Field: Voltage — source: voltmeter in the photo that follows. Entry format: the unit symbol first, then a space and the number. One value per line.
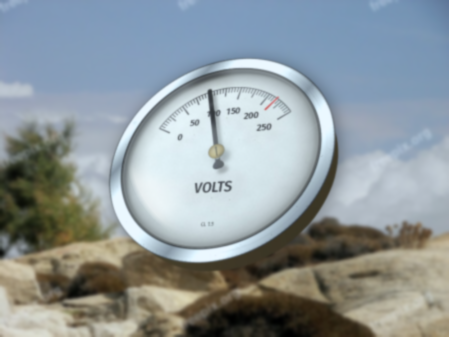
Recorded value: V 100
